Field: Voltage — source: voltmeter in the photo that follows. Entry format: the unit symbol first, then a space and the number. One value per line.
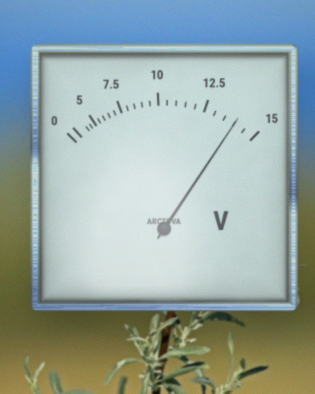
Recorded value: V 14
